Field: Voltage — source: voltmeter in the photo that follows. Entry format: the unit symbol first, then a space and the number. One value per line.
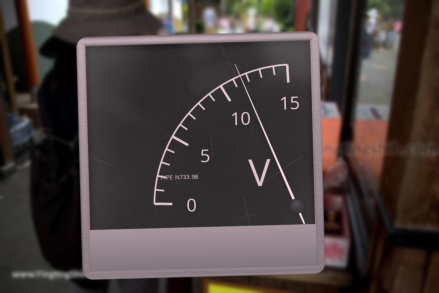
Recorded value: V 11.5
